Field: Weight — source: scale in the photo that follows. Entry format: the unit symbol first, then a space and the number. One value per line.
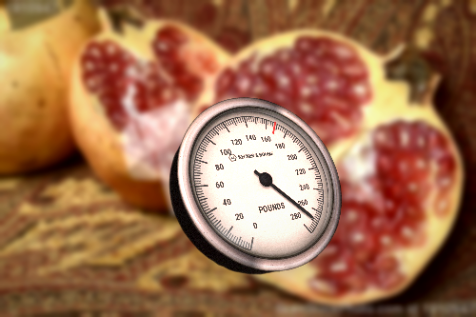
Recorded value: lb 270
